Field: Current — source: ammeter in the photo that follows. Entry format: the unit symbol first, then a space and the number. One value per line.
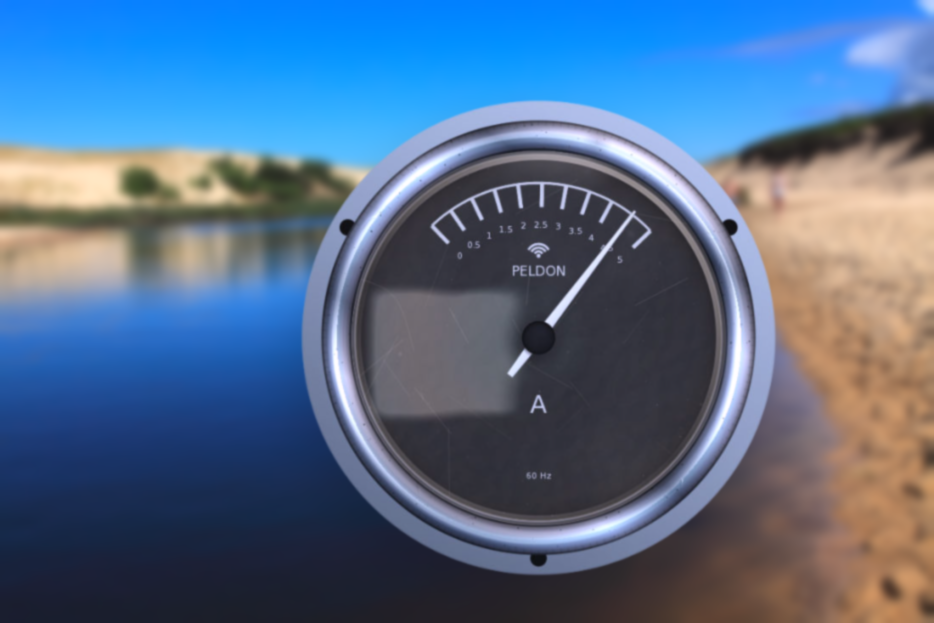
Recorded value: A 4.5
